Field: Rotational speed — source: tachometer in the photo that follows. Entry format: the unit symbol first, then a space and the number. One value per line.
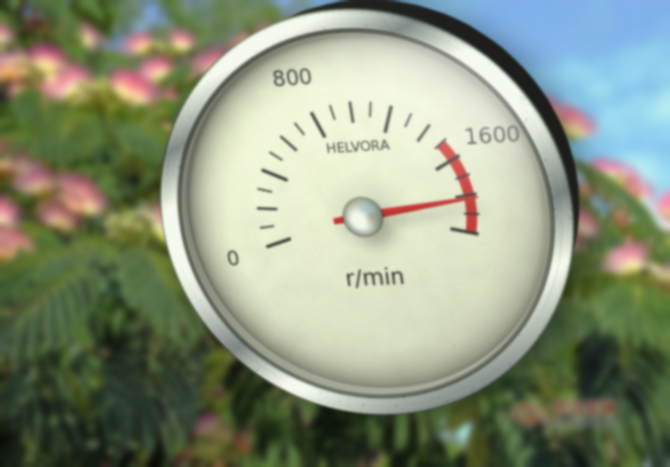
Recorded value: rpm 1800
